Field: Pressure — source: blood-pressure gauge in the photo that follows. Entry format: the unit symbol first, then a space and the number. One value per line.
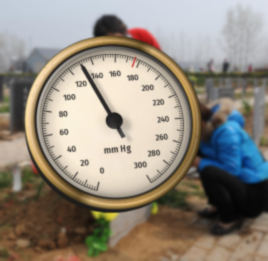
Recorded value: mmHg 130
